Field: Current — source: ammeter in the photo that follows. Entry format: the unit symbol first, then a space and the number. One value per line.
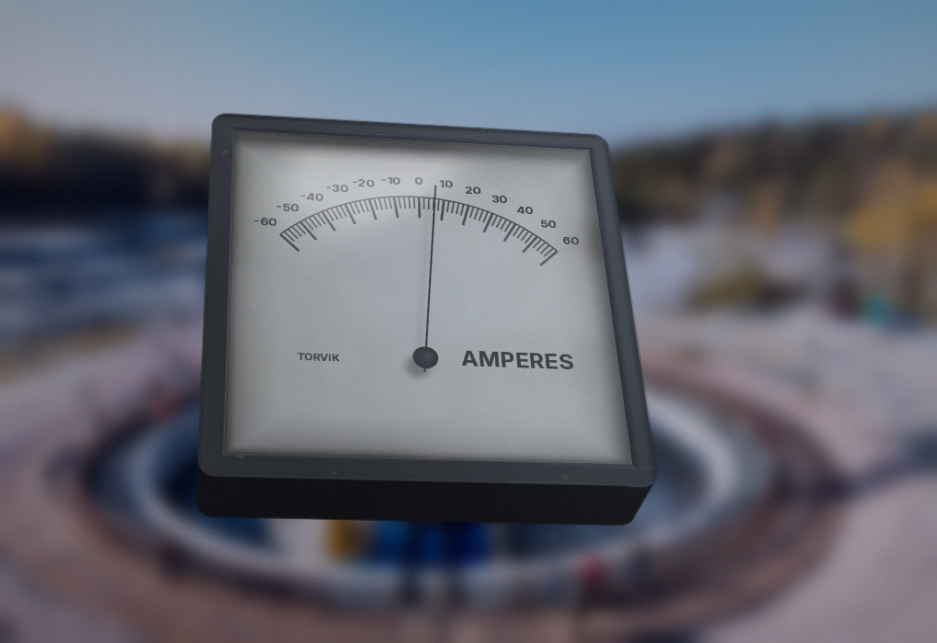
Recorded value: A 6
